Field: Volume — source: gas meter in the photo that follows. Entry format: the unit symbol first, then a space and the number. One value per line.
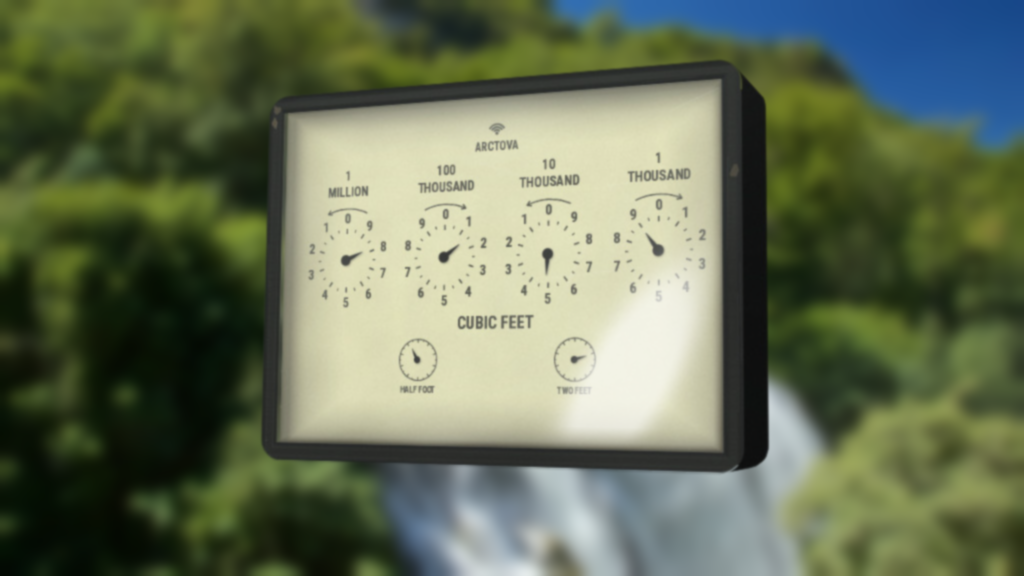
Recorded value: ft³ 814900
